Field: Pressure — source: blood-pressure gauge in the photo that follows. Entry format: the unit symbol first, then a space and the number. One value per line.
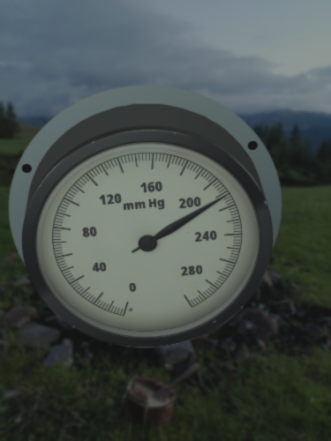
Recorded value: mmHg 210
